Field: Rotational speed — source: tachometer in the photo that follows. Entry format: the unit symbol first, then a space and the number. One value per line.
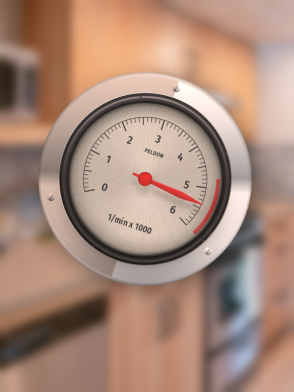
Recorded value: rpm 5400
